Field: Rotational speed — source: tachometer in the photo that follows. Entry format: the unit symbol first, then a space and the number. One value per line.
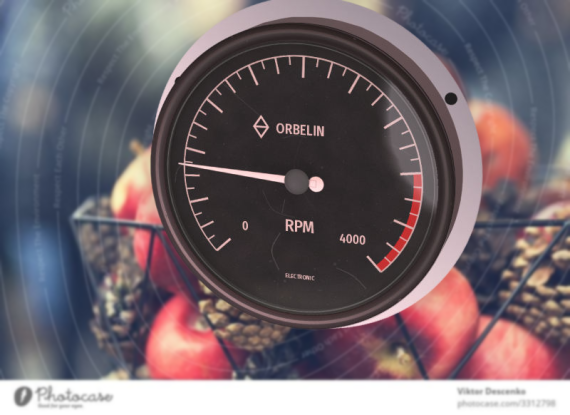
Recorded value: rpm 700
